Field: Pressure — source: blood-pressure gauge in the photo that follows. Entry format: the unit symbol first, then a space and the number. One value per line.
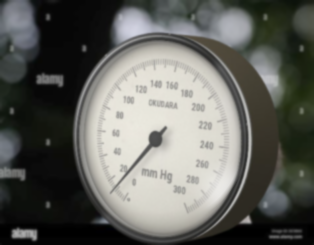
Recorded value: mmHg 10
